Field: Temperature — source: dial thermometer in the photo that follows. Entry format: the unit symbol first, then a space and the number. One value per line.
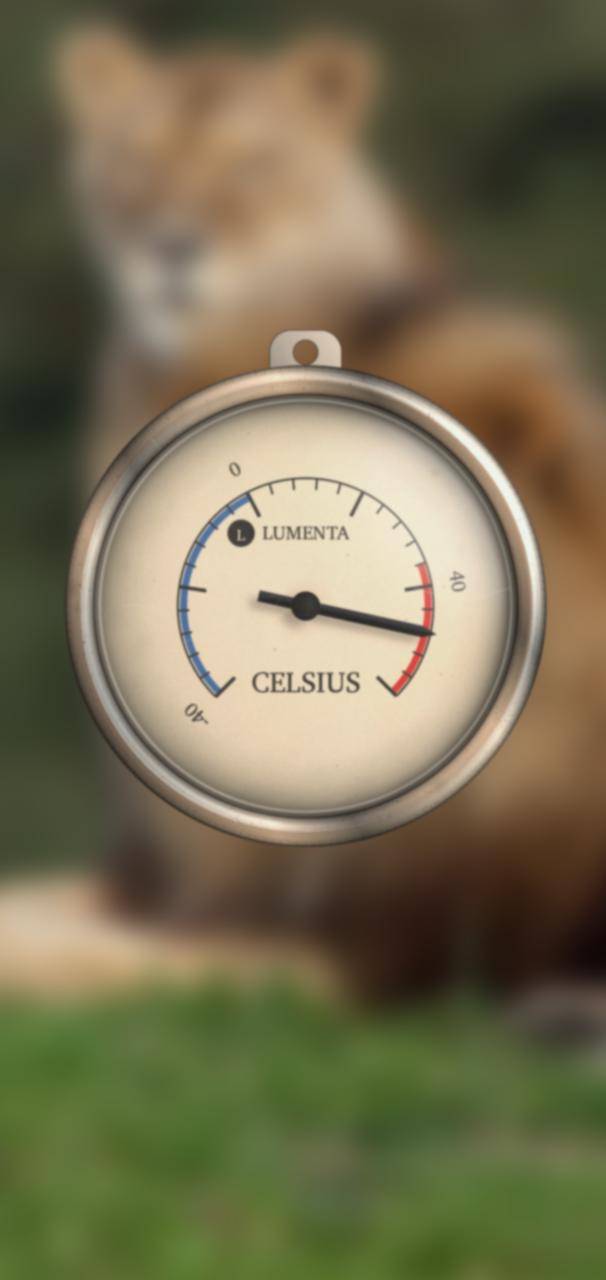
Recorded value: °C 48
